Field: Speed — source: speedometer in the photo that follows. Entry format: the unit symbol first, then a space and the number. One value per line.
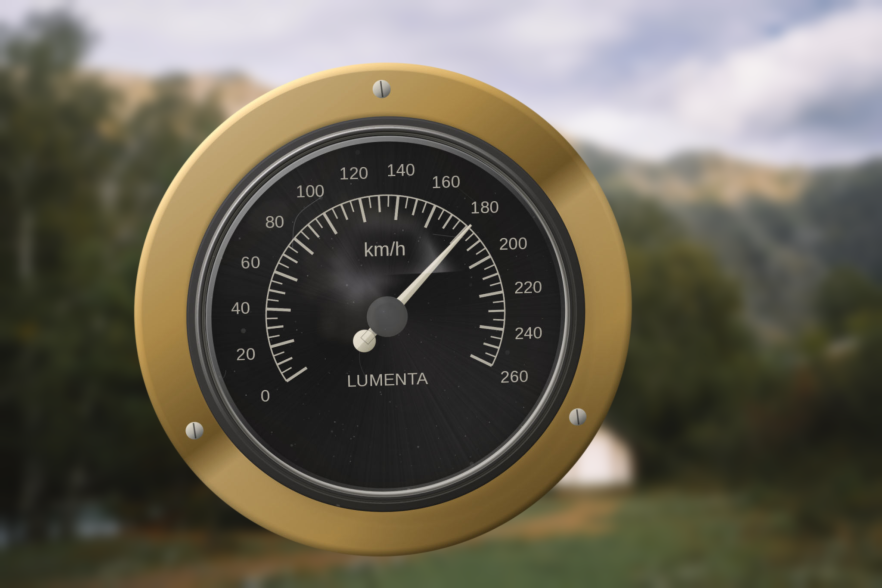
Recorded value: km/h 180
